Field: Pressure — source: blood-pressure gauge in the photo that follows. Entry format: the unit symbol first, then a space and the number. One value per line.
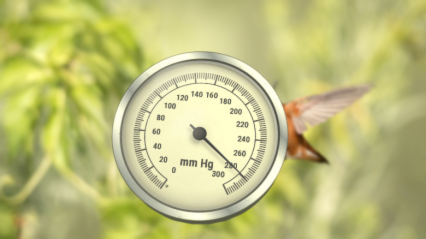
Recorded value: mmHg 280
